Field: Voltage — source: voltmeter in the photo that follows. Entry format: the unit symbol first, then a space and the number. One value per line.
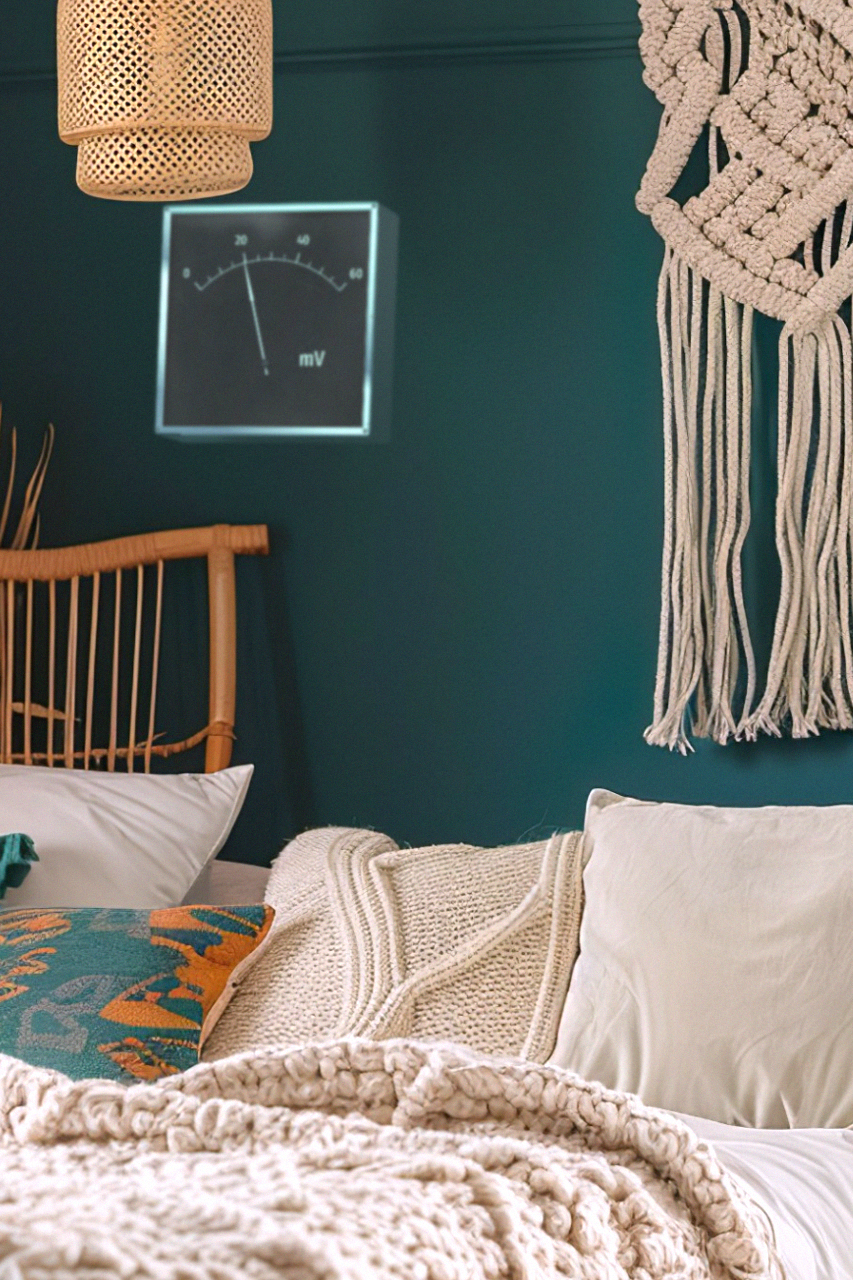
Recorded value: mV 20
